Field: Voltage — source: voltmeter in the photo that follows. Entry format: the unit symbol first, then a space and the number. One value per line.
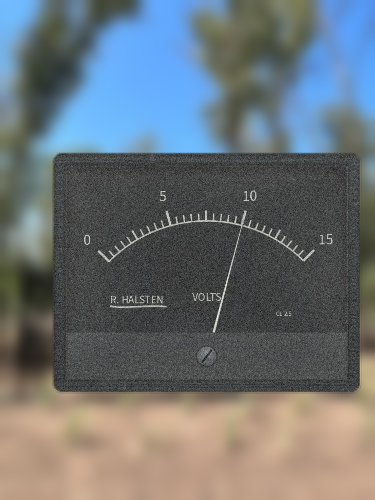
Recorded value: V 10
